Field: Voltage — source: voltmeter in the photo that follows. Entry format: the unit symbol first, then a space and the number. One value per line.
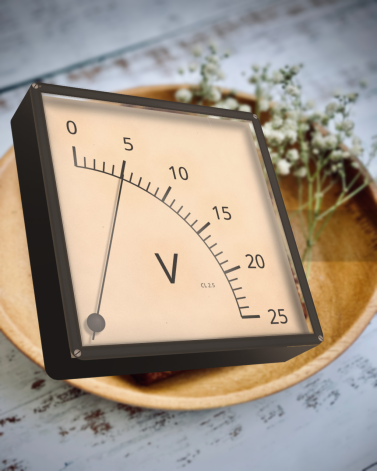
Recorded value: V 5
